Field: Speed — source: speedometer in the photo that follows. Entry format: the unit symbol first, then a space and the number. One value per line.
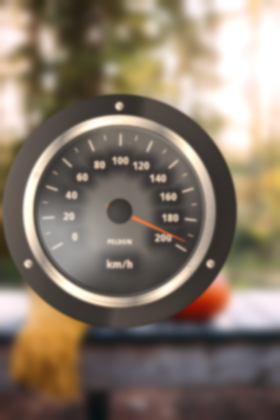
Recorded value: km/h 195
